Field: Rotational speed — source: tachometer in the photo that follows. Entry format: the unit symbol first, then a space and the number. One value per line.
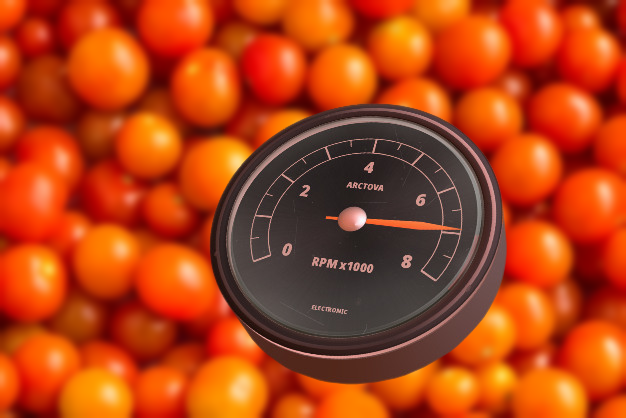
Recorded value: rpm 7000
